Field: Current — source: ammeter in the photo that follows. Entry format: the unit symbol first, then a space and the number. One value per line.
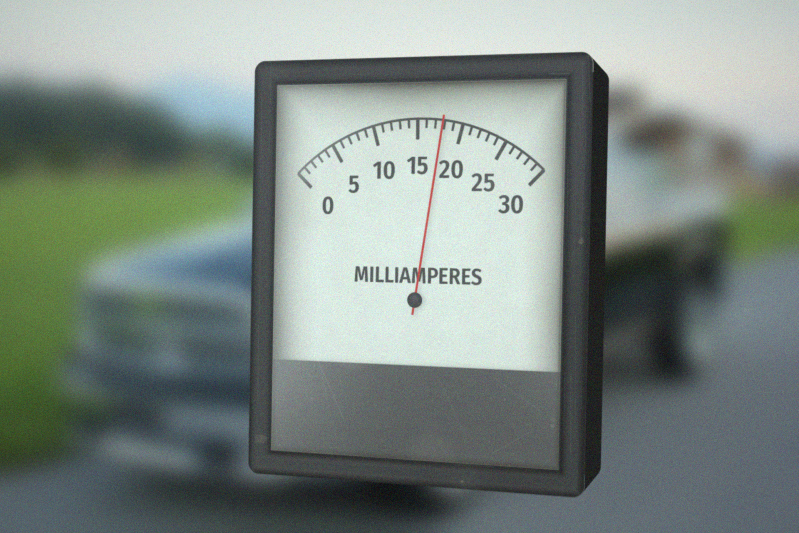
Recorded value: mA 18
